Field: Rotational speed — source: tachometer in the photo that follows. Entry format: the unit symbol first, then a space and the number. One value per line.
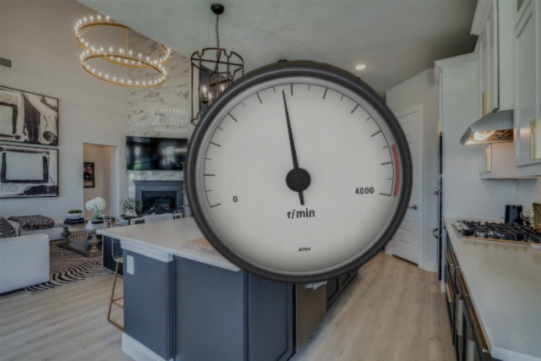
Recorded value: rpm 1900
